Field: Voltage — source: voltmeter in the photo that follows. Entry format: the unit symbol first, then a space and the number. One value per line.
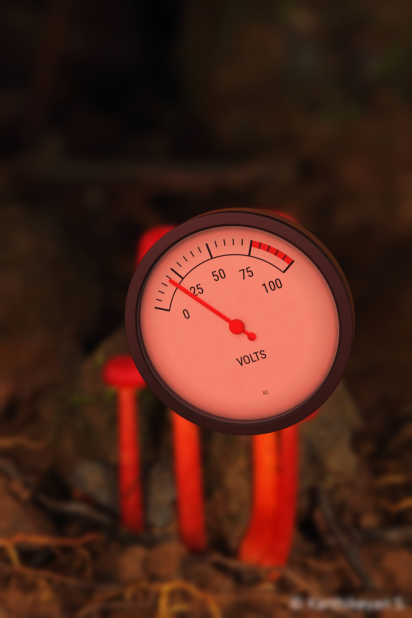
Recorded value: V 20
